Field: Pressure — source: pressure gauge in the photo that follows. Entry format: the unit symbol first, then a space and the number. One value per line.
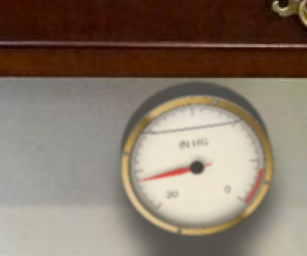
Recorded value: inHg -26
